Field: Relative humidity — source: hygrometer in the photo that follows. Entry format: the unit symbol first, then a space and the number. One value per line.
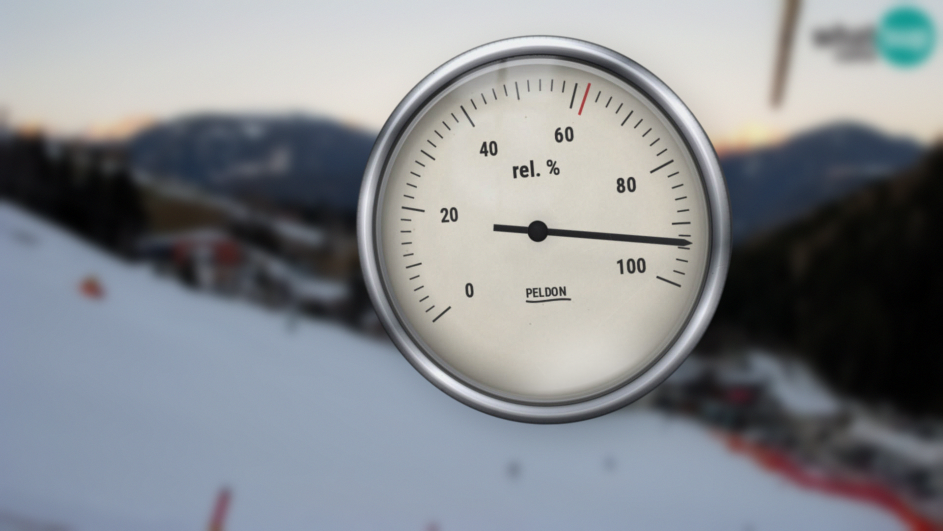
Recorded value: % 93
